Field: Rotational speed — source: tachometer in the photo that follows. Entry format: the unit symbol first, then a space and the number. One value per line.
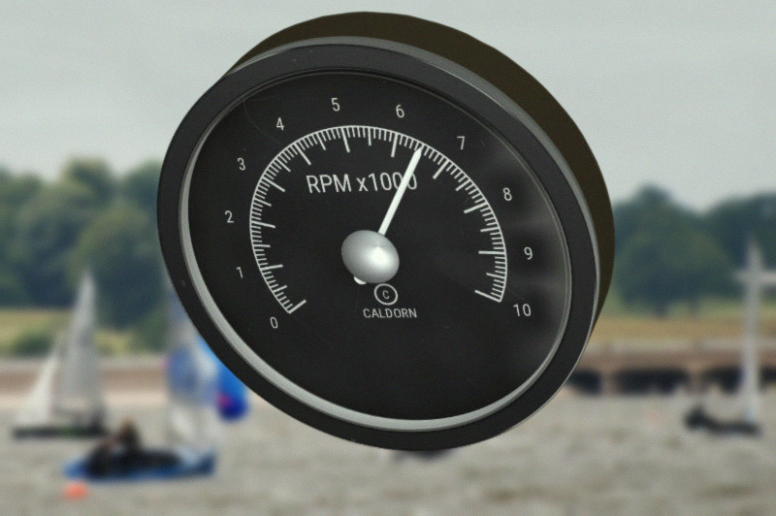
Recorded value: rpm 6500
